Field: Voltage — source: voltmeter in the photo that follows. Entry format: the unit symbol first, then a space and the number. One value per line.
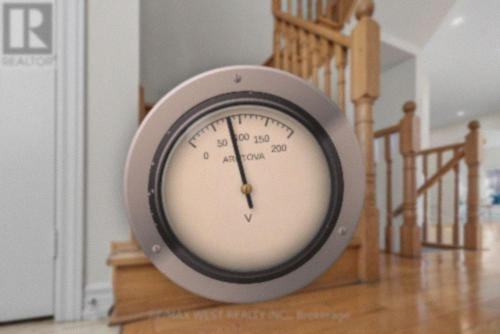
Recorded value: V 80
